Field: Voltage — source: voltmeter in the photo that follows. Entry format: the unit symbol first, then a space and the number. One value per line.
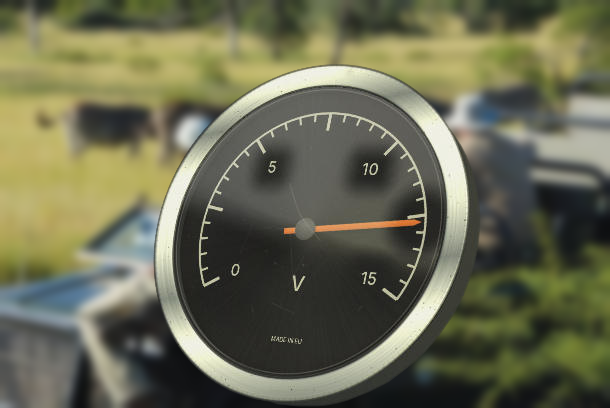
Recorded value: V 12.75
